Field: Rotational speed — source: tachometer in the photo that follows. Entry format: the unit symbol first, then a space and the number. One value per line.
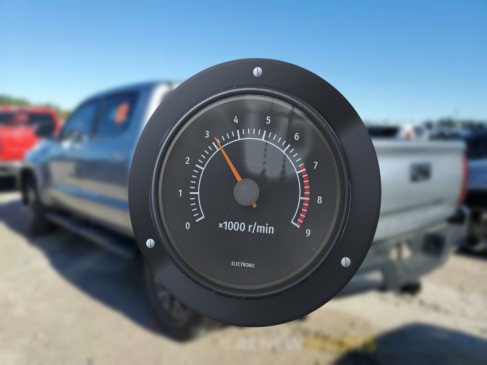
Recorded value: rpm 3200
